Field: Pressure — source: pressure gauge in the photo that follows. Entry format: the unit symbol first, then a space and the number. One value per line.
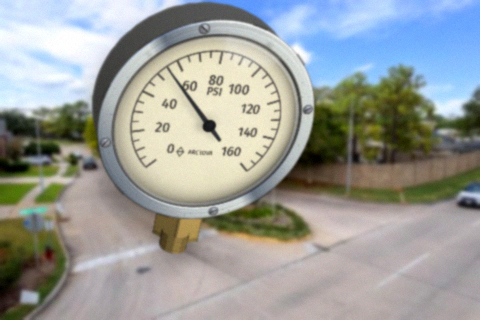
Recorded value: psi 55
